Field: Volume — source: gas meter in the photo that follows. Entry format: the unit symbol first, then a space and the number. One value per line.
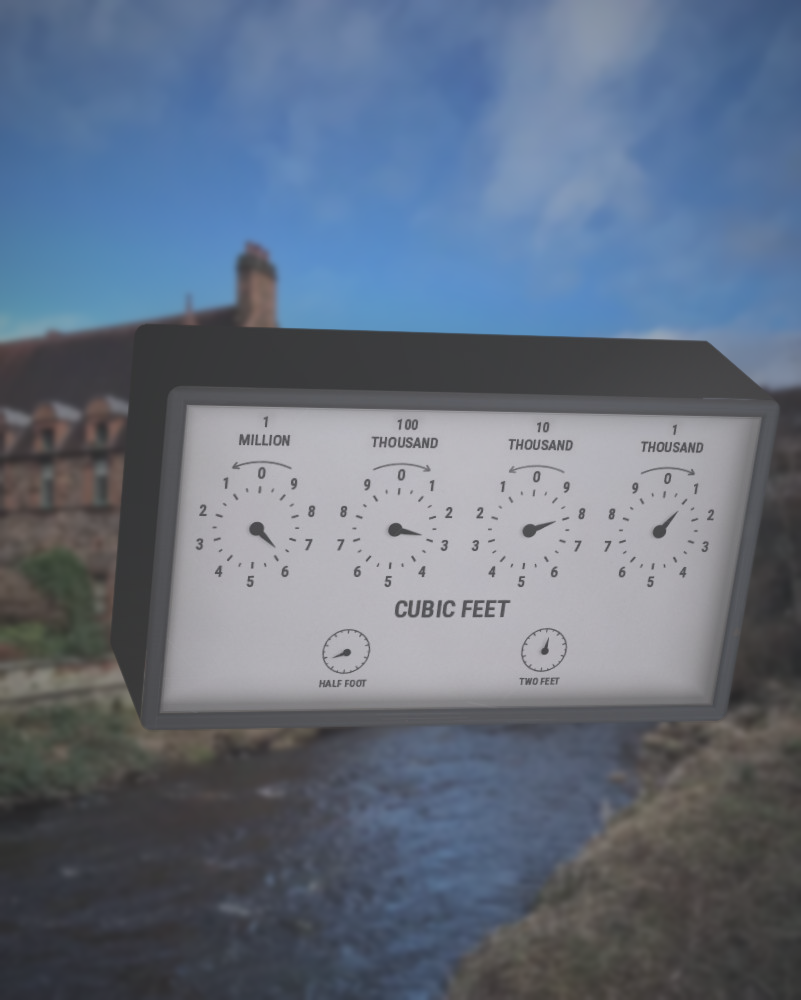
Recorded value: ft³ 628100
